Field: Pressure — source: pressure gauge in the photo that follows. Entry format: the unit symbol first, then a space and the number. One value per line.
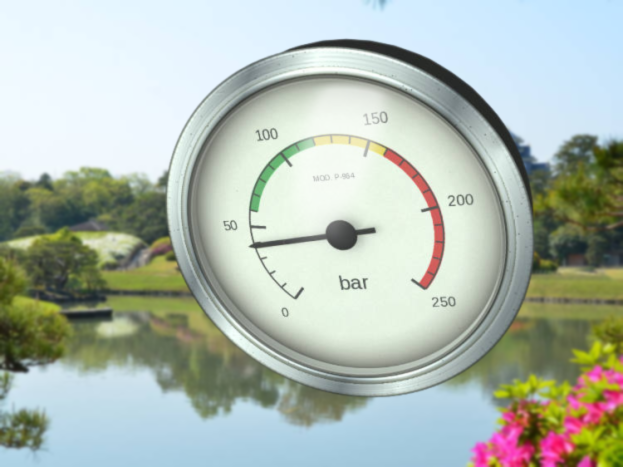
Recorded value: bar 40
